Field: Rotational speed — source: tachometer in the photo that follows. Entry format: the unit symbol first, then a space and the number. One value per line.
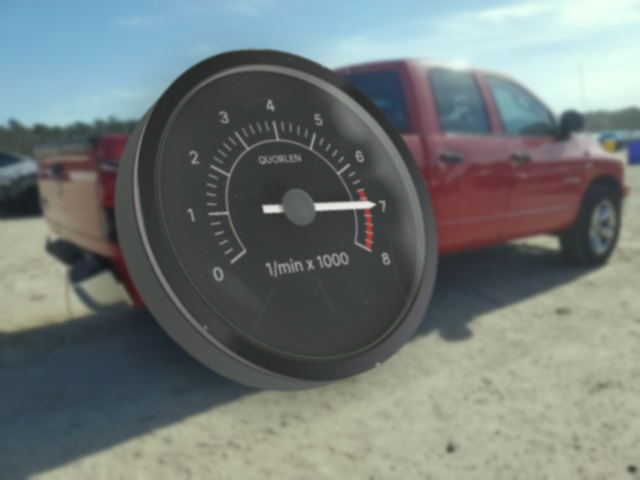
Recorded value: rpm 7000
